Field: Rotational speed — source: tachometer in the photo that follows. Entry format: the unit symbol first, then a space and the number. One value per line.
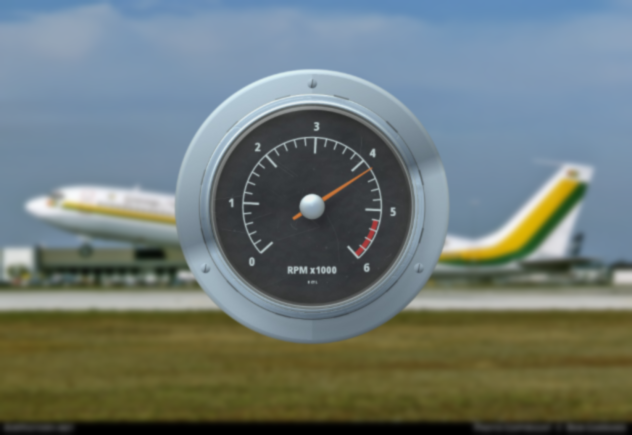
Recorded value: rpm 4200
